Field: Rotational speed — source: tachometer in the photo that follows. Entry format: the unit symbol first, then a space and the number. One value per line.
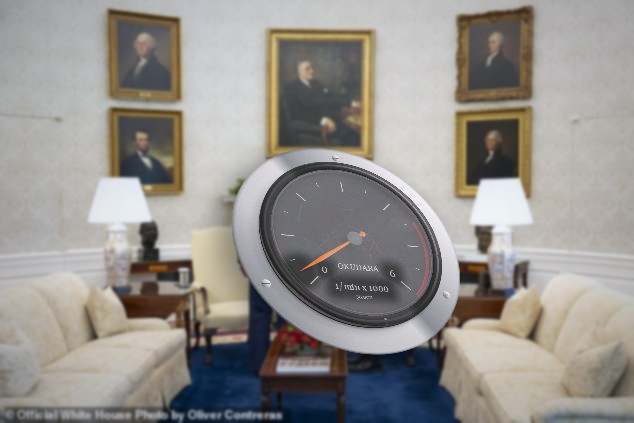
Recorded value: rpm 250
